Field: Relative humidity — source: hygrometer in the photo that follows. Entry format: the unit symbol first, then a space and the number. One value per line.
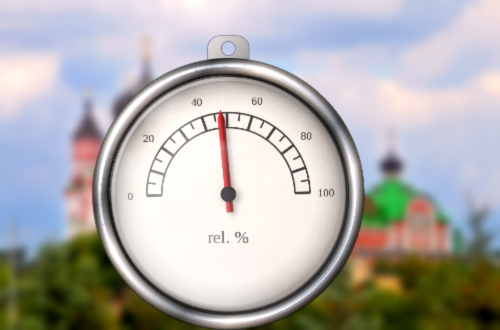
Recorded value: % 47.5
